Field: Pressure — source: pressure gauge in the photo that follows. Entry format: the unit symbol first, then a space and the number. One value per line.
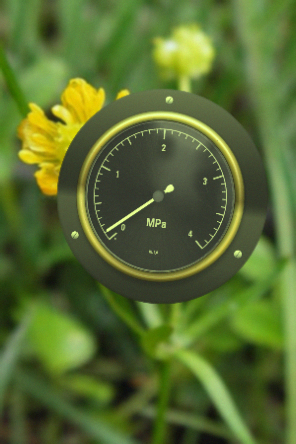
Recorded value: MPa 0.1
